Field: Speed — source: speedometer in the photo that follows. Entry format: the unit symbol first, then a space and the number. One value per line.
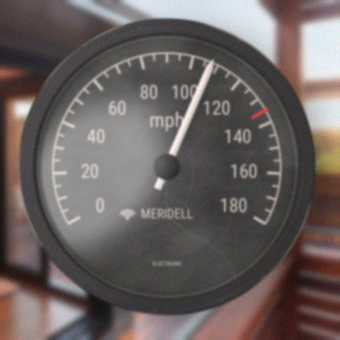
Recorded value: mph 107.5
